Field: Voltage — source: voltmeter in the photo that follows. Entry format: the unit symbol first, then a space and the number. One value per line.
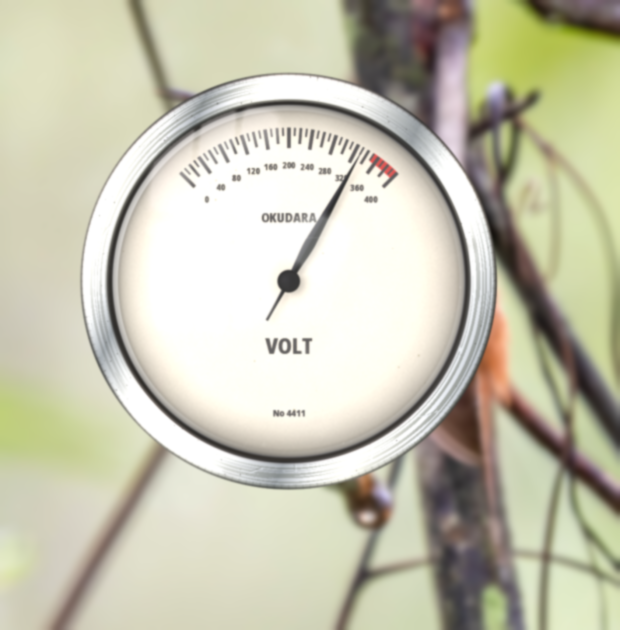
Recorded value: V 330
